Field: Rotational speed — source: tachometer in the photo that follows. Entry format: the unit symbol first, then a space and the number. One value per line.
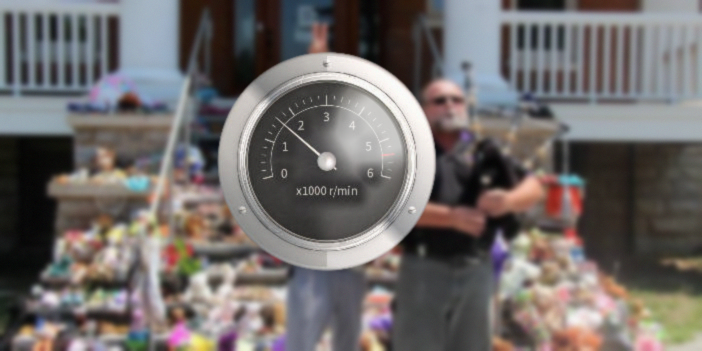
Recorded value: rpm 1600
